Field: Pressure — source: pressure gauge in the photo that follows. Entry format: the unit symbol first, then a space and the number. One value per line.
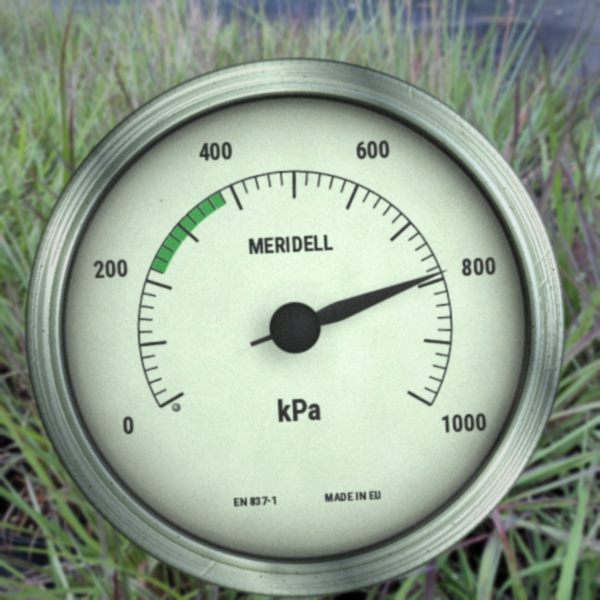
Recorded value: kPa 790
